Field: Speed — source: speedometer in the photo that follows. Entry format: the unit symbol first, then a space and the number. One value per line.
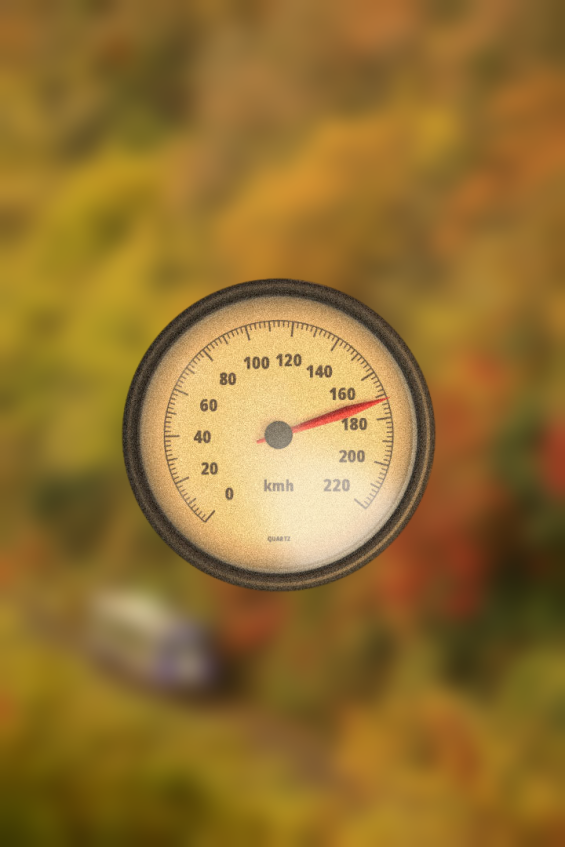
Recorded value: km/h 172
